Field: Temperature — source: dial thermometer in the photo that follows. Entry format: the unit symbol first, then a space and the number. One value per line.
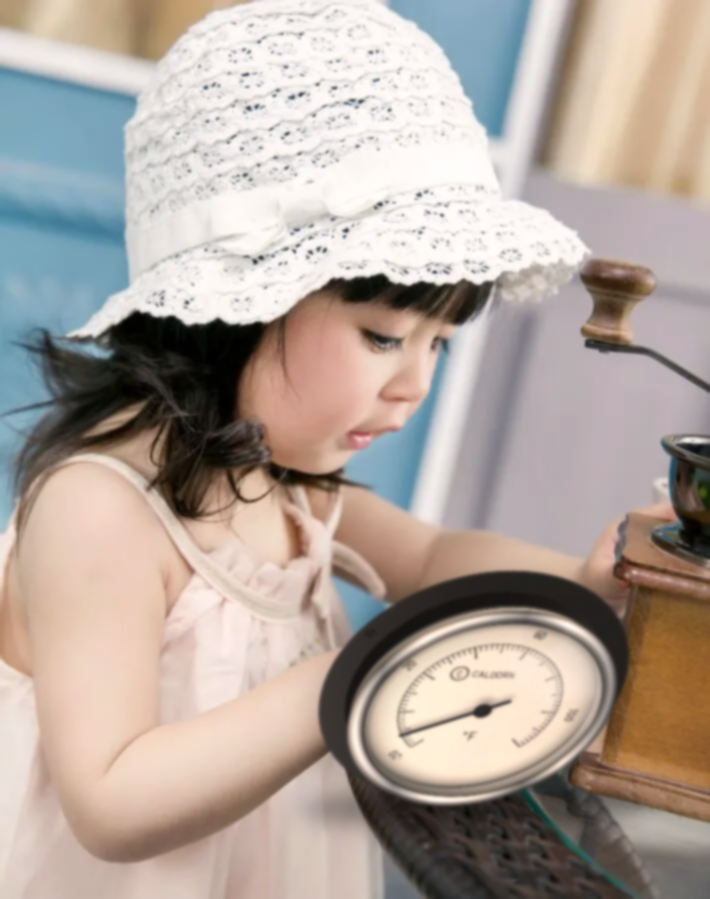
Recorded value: °F -10
